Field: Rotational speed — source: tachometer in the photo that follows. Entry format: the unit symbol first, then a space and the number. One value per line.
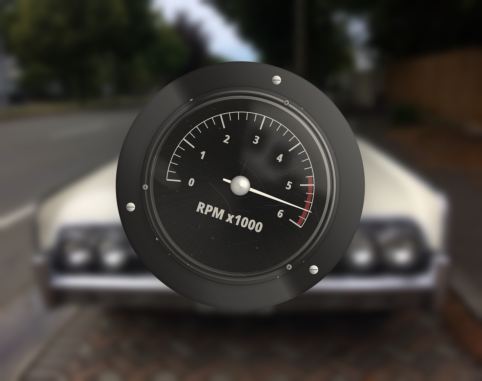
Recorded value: rpm 5600
